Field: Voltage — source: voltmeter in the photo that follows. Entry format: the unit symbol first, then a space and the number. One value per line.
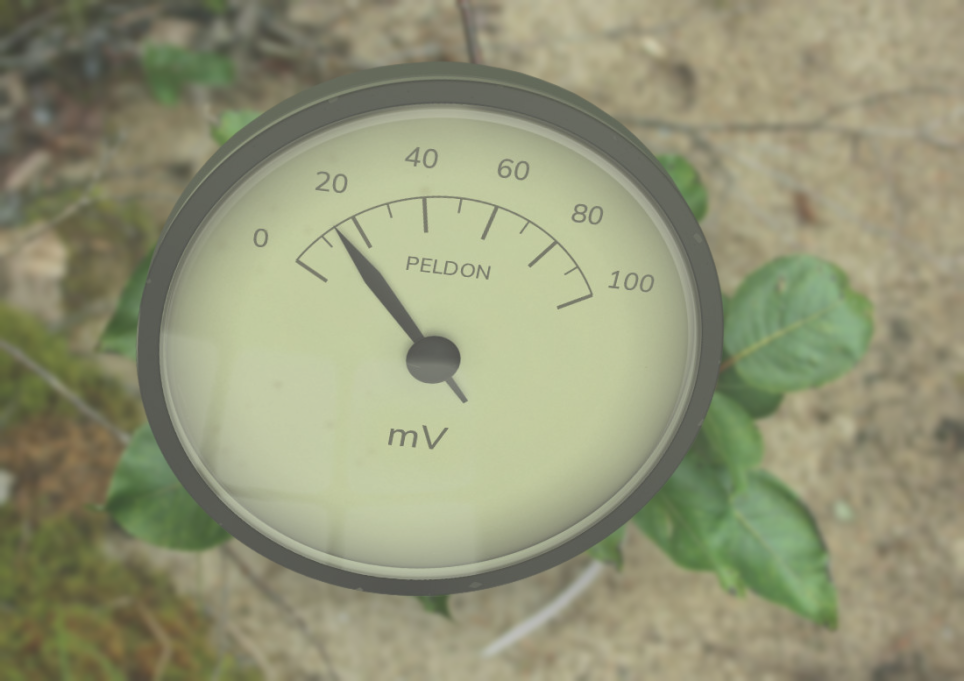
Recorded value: mV 15
